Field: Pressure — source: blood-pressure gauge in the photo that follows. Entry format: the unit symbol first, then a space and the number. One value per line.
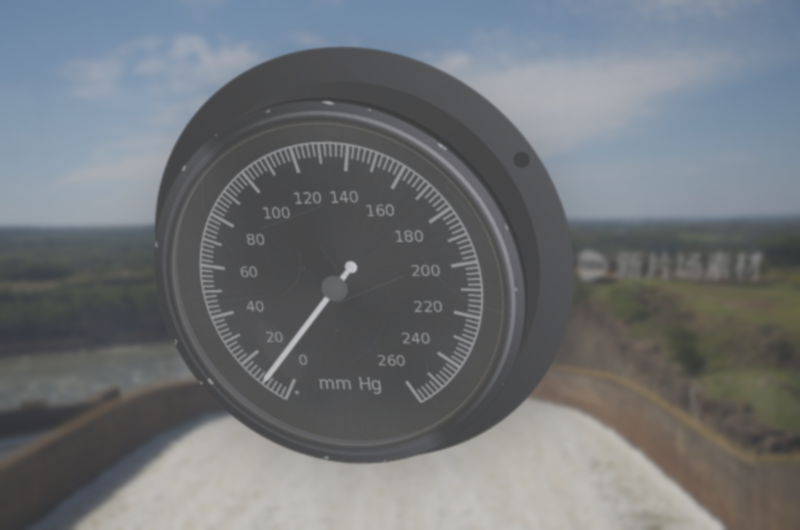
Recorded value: mmHg 10
